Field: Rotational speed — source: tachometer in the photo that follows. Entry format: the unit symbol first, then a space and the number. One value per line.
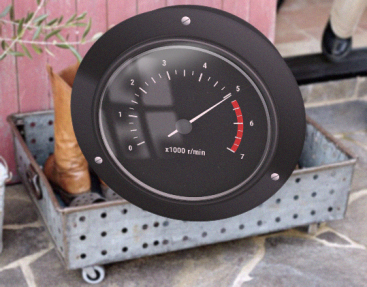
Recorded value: rpm 5000
